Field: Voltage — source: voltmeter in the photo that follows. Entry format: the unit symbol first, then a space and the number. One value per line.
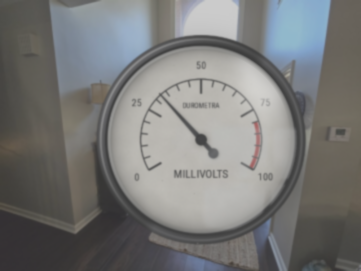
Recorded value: mV 32.5
